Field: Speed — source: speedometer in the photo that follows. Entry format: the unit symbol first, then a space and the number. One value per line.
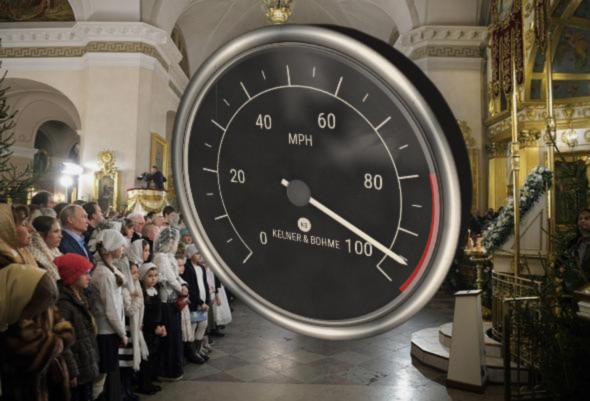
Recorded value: mph 95
